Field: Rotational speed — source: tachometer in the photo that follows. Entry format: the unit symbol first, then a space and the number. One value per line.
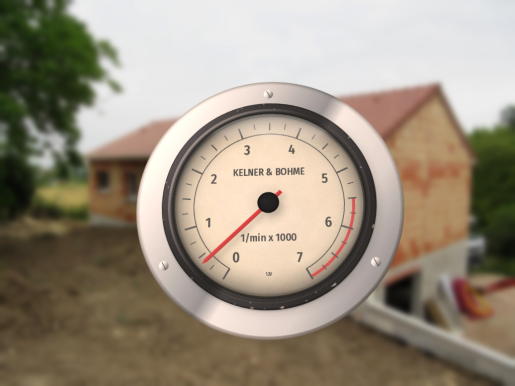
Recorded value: rpm 375
